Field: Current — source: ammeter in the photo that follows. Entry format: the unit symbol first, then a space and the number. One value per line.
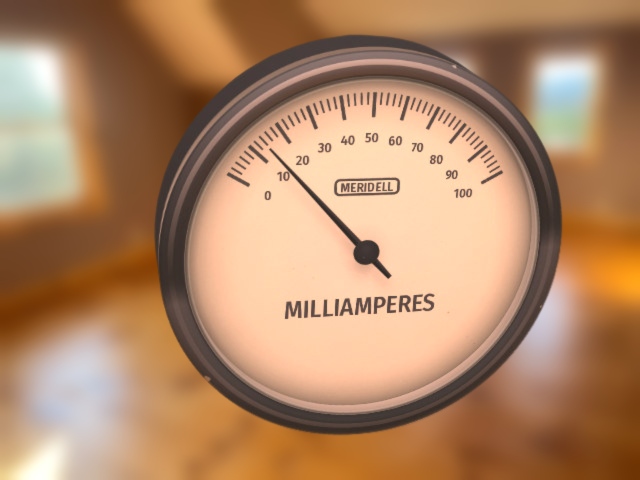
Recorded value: mA 14
